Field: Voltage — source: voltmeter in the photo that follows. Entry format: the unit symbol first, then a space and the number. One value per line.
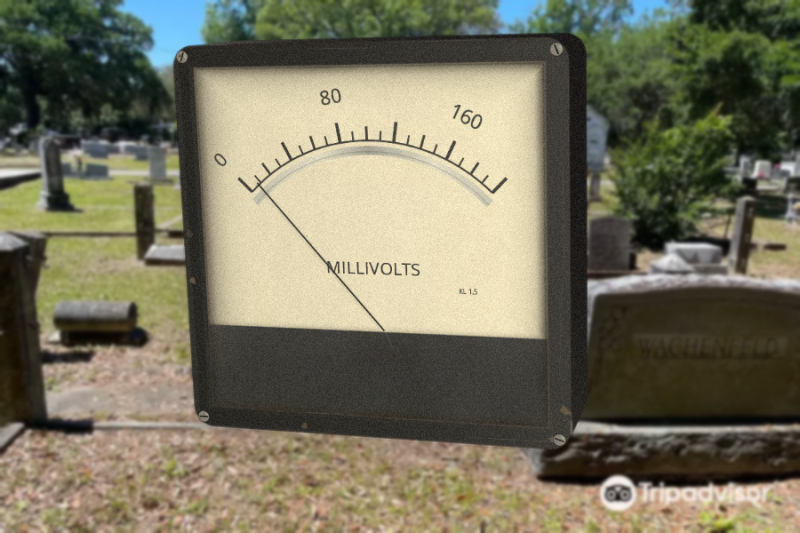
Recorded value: mV 10
